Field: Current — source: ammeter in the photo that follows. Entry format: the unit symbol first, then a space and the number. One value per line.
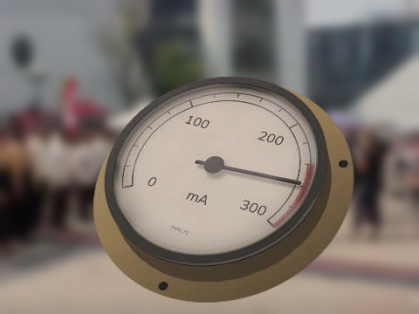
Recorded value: mA 260
